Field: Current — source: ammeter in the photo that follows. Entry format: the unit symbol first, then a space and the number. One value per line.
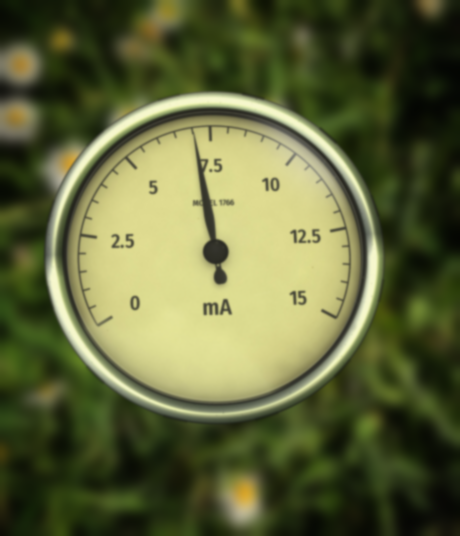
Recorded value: mA 7
